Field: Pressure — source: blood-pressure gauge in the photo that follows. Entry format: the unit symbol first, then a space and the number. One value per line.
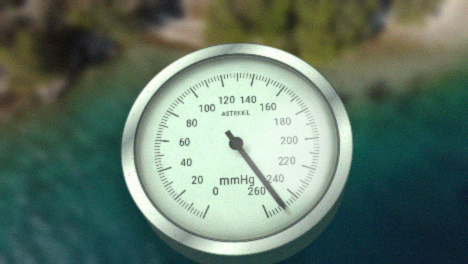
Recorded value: mmHg 250
